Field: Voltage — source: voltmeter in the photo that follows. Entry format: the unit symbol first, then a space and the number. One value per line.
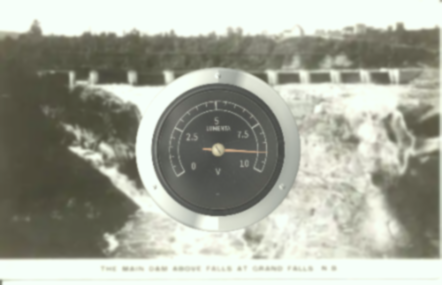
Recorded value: V 9
